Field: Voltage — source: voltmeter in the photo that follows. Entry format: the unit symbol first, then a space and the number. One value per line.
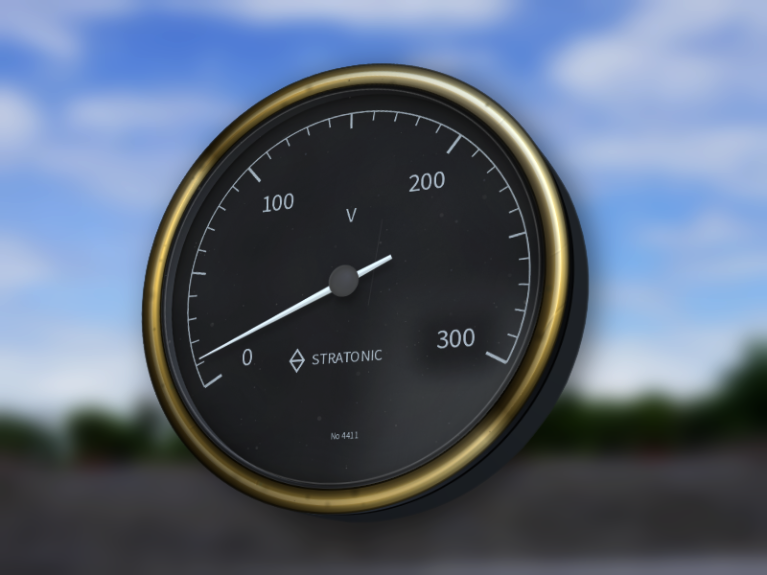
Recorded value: V 10
